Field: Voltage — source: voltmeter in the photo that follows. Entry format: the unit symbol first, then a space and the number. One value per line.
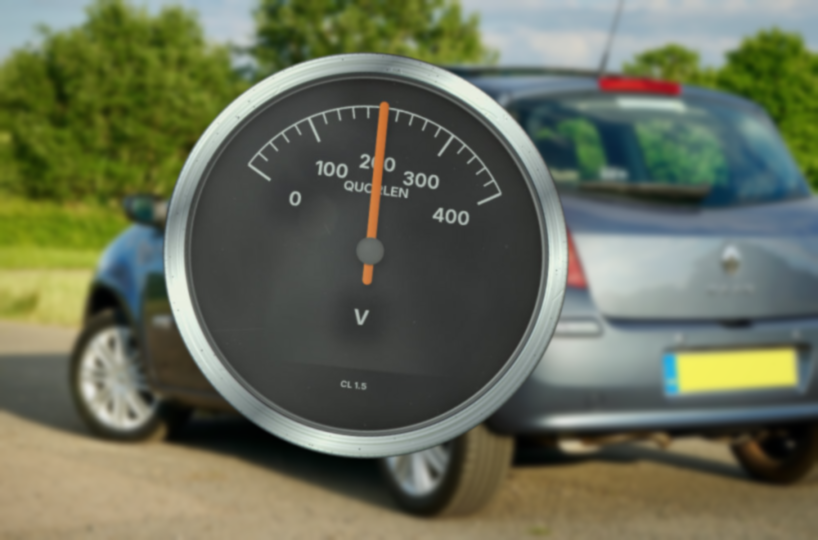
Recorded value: V 200
